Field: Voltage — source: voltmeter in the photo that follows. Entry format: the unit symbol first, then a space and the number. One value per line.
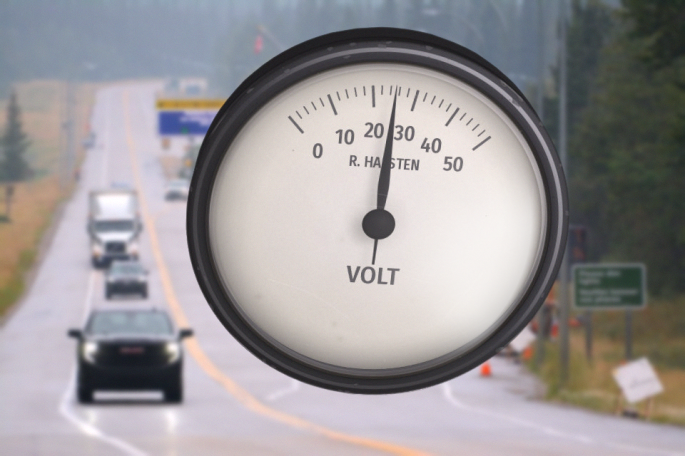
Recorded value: V 25
